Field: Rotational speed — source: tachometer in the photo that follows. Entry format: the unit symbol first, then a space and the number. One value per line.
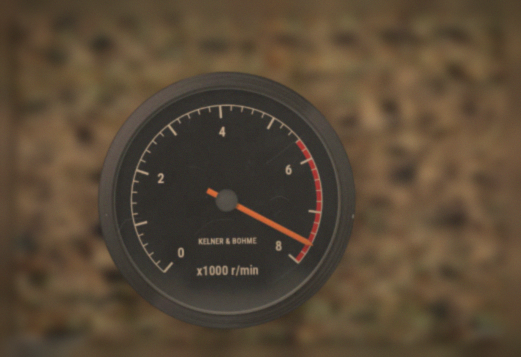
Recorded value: rpm 7600
